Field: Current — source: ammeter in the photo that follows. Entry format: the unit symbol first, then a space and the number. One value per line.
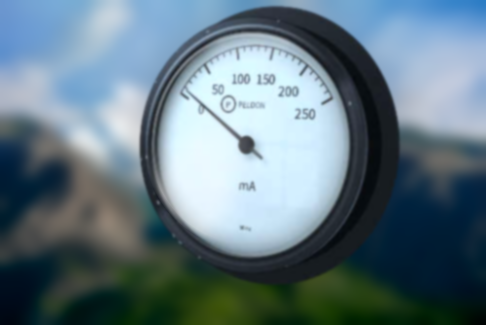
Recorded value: mA 10
